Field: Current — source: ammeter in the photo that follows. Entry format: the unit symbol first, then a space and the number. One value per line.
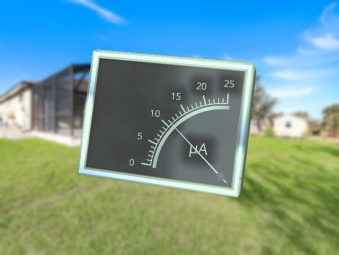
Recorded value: µA 11
